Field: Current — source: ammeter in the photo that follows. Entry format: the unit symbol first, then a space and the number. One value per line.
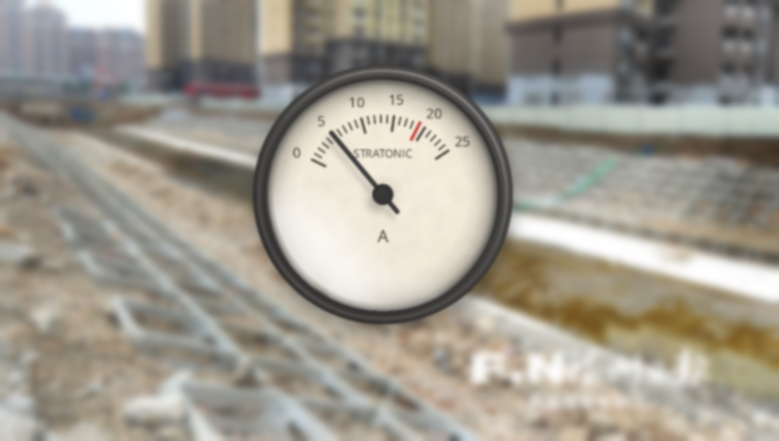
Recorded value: A 5
